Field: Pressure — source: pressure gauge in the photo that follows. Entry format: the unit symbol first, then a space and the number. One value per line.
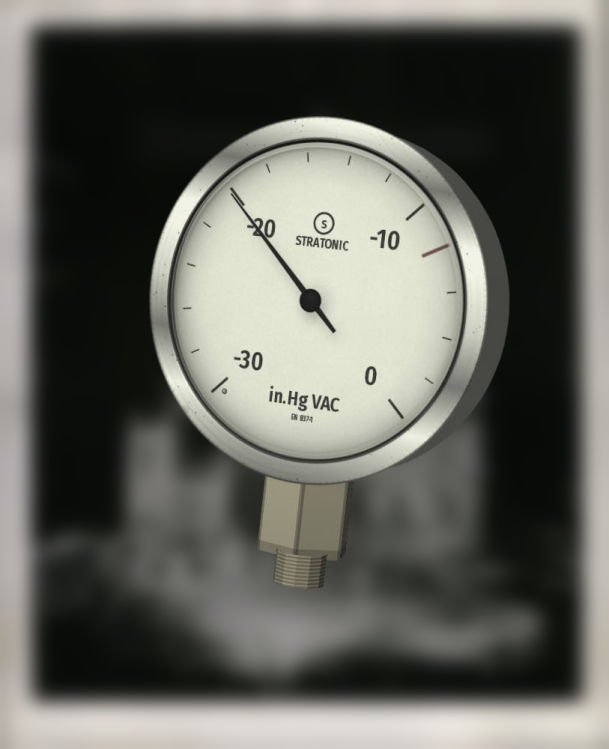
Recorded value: inHg -20
